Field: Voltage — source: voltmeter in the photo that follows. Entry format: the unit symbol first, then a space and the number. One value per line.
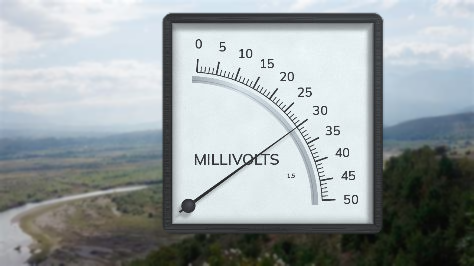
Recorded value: mV 30
